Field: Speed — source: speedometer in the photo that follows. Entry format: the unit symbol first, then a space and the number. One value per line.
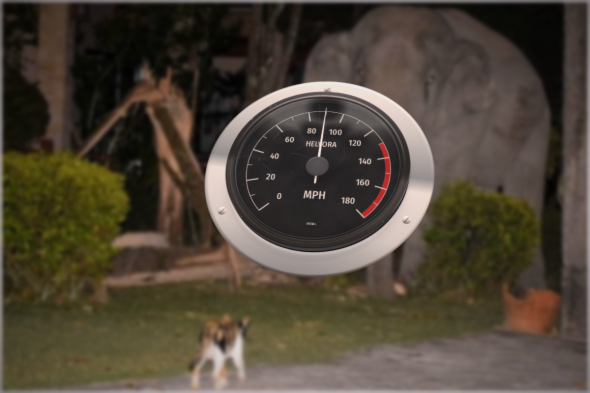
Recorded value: mph 90
